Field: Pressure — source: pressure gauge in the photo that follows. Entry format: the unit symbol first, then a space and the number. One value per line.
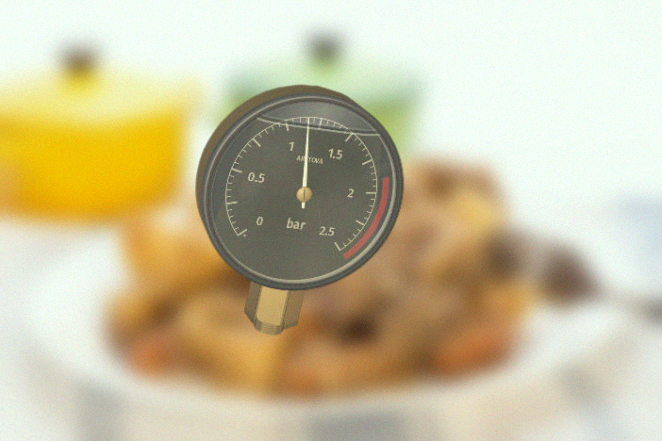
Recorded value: bar 1.15
